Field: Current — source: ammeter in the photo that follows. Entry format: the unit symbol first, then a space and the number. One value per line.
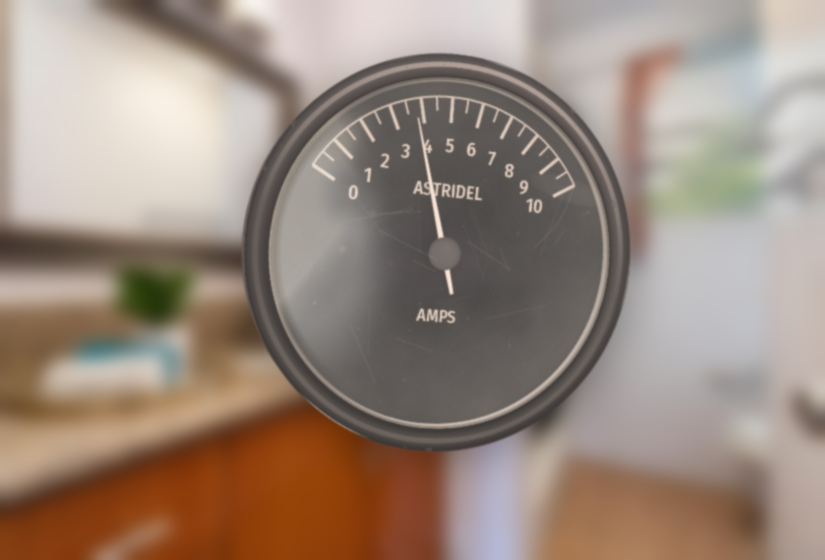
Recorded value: A 3.75
